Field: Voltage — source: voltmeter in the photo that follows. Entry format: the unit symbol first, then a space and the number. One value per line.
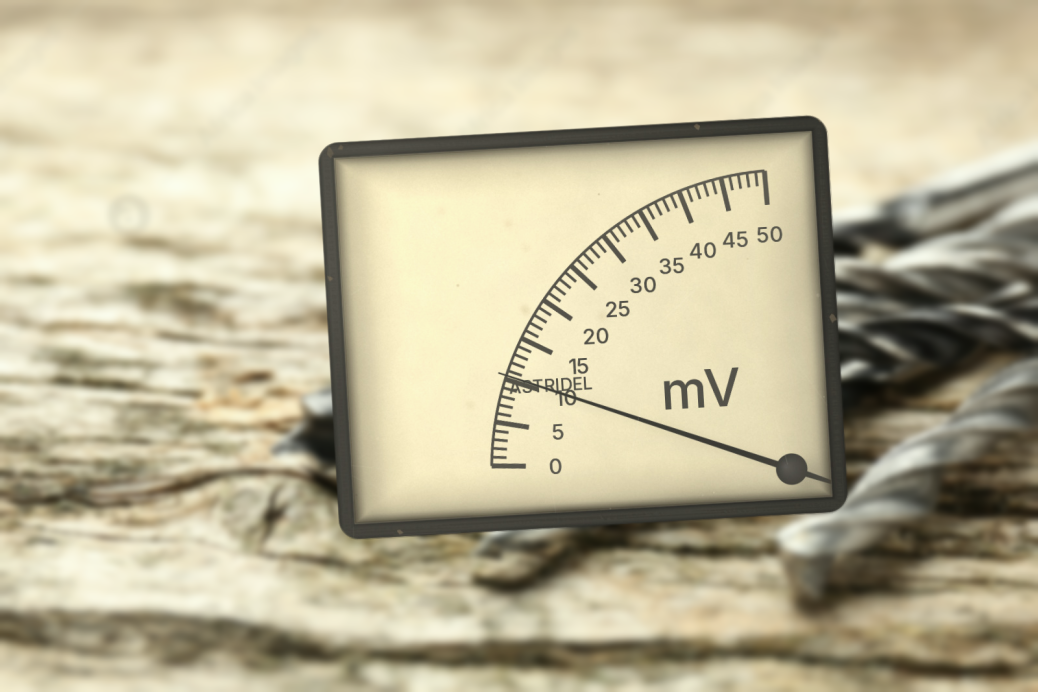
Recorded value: mV 10.5
